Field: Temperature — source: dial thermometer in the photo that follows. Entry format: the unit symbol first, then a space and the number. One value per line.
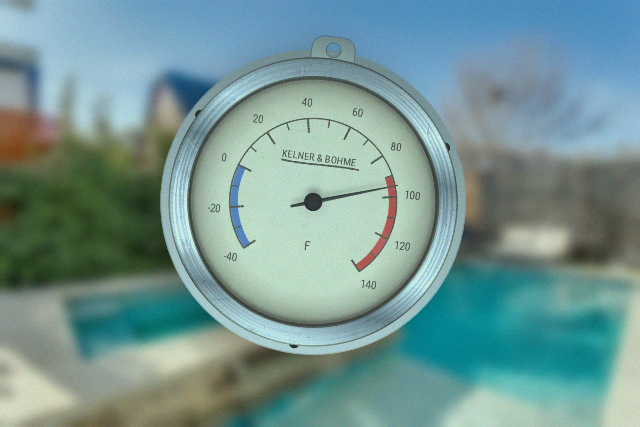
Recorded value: °F 95
